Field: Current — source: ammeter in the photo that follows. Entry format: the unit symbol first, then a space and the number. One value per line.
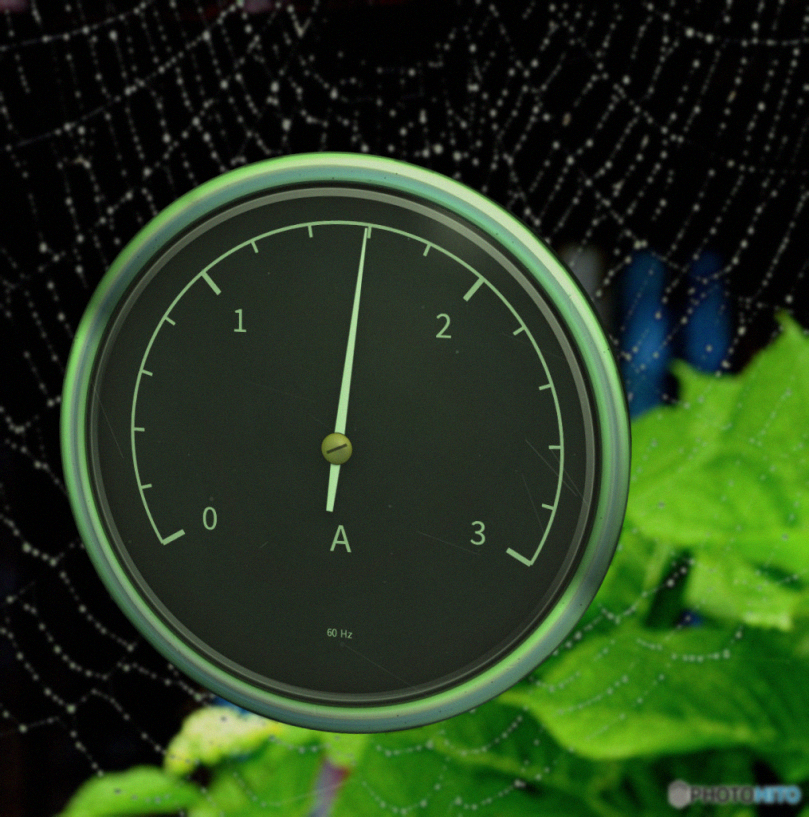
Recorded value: A 1.6
